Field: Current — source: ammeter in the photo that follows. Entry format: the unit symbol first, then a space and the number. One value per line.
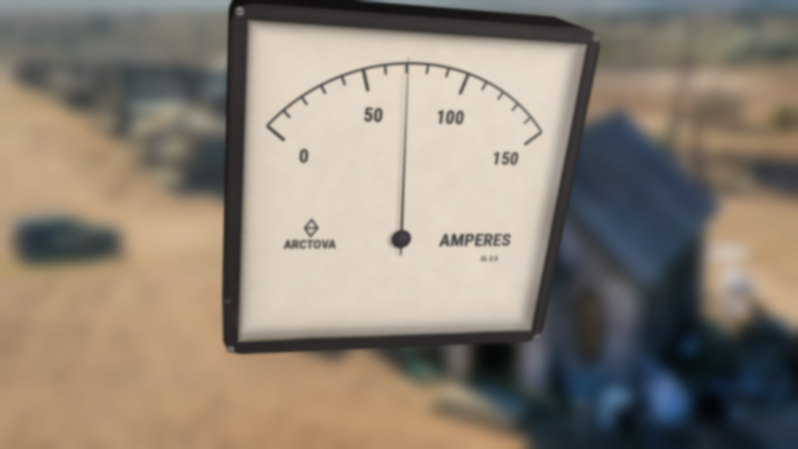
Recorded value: A 70
